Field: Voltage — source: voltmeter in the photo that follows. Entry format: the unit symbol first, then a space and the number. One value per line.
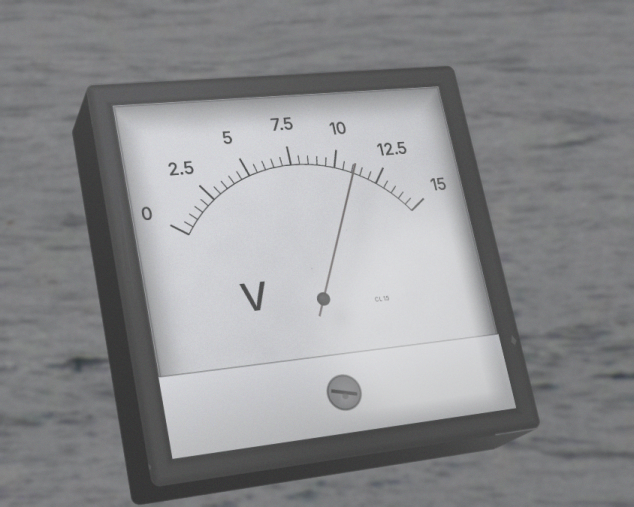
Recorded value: V 11
